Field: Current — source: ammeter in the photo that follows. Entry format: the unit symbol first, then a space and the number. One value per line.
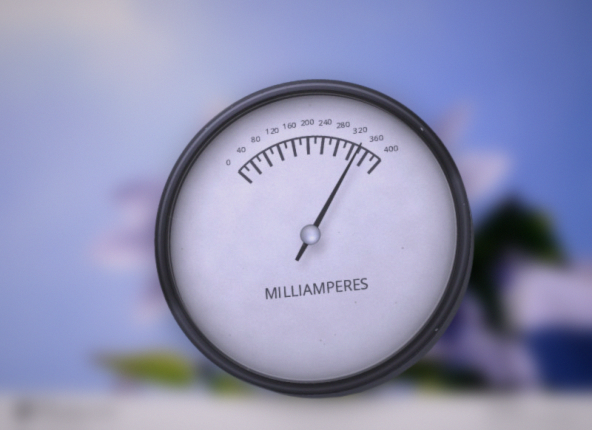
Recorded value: mA 340
